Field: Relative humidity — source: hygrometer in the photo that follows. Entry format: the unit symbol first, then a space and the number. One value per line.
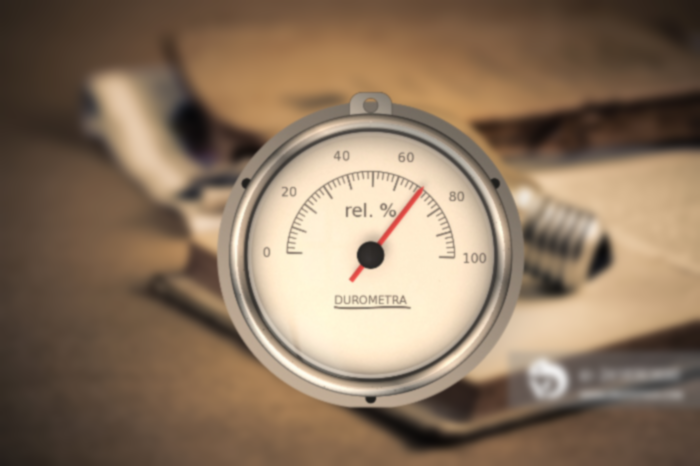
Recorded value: % 70
